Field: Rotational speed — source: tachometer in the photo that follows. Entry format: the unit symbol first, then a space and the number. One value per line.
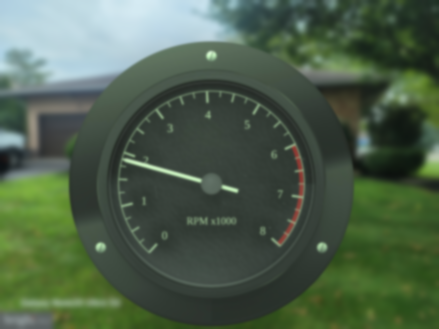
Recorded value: rpm 1875
